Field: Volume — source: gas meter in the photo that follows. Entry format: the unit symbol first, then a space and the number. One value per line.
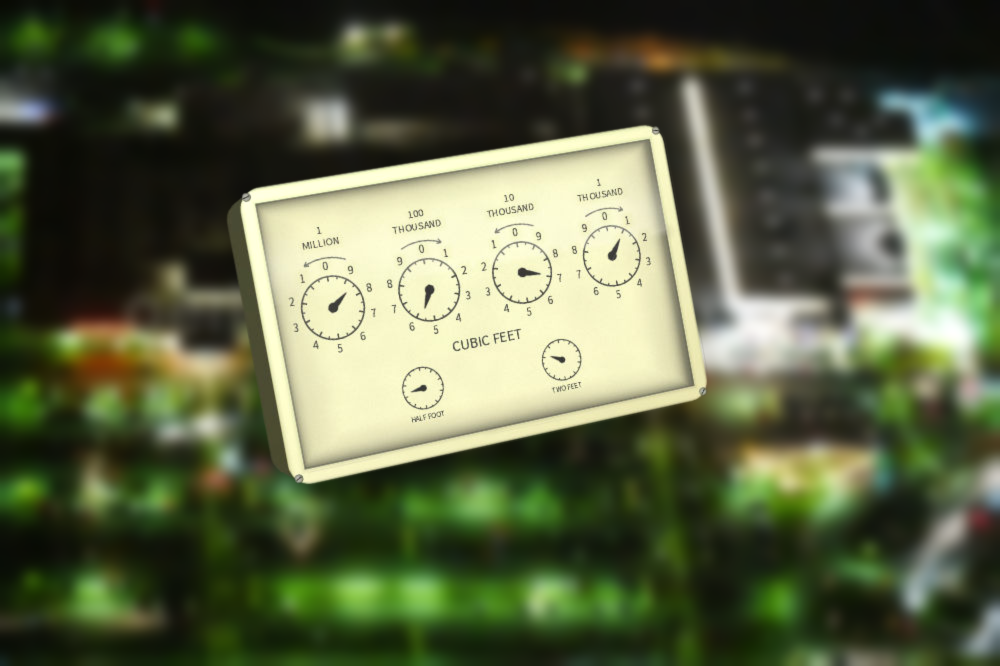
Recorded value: ft³ 857100
